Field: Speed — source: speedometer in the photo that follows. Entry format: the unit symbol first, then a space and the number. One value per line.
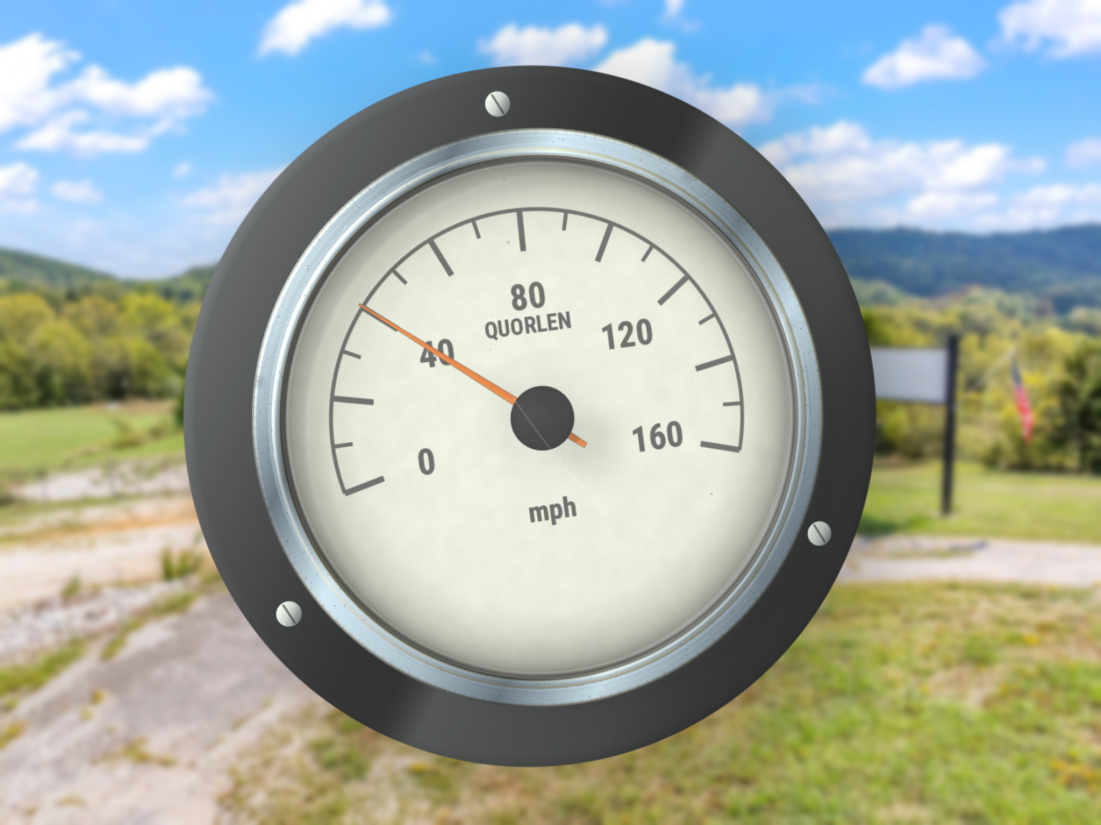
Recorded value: mph 40
